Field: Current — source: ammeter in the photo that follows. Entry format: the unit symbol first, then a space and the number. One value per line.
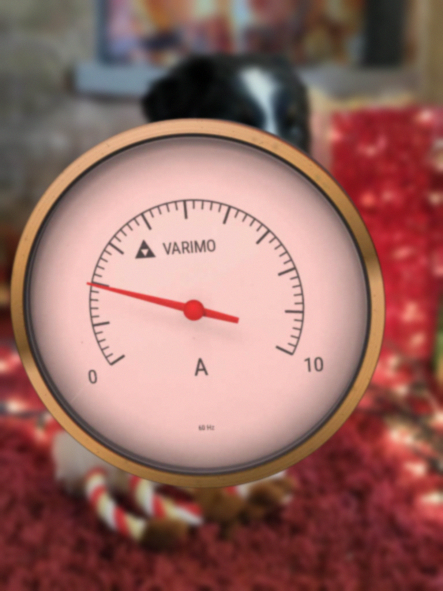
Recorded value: A 2
